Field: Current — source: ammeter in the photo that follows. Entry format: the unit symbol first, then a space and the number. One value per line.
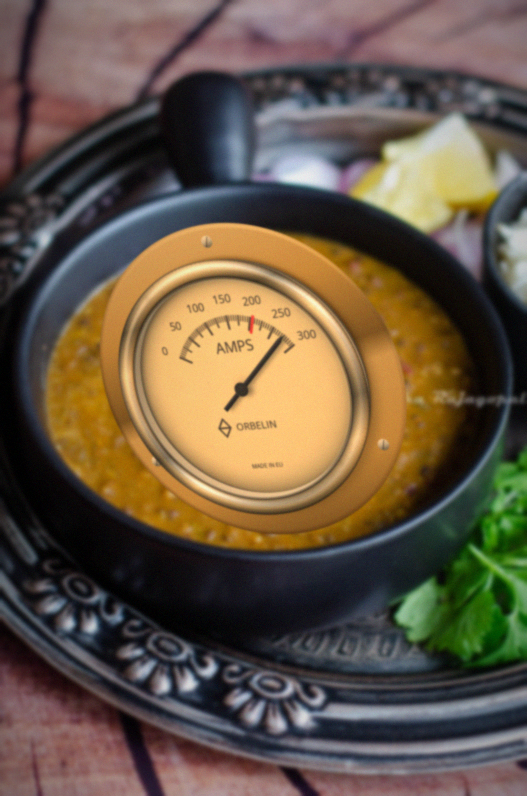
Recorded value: A 275
